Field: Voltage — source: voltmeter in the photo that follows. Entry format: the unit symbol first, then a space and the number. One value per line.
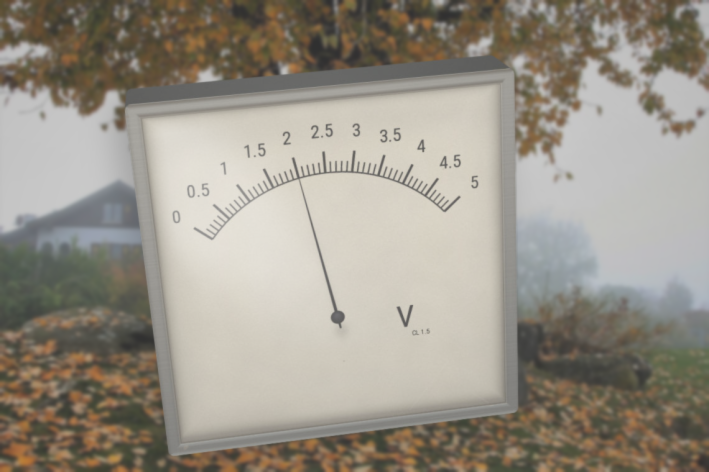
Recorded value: V 2
